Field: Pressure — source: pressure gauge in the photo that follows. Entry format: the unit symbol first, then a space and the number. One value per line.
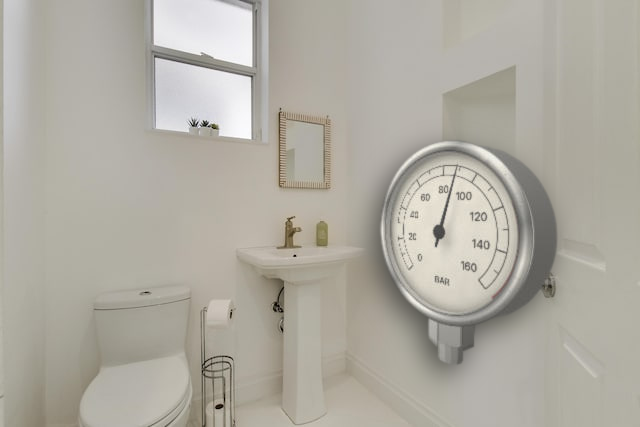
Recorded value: bar 90
